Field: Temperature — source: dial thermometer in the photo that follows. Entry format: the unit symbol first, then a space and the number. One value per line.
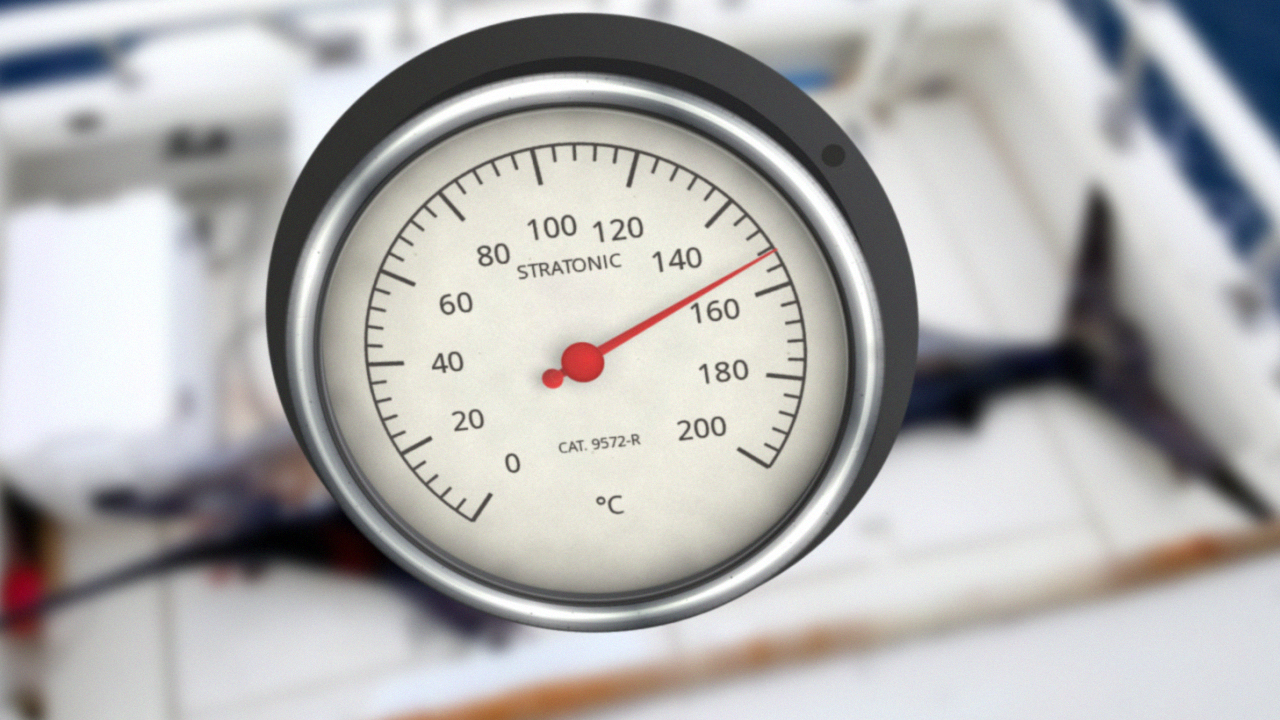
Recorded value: °C 152
